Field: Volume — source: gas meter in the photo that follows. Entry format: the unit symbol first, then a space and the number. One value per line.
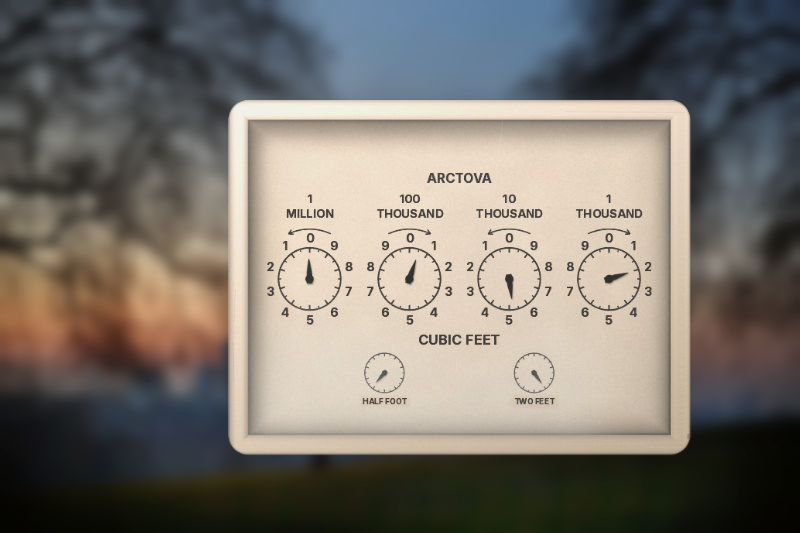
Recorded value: ft³ 5200
